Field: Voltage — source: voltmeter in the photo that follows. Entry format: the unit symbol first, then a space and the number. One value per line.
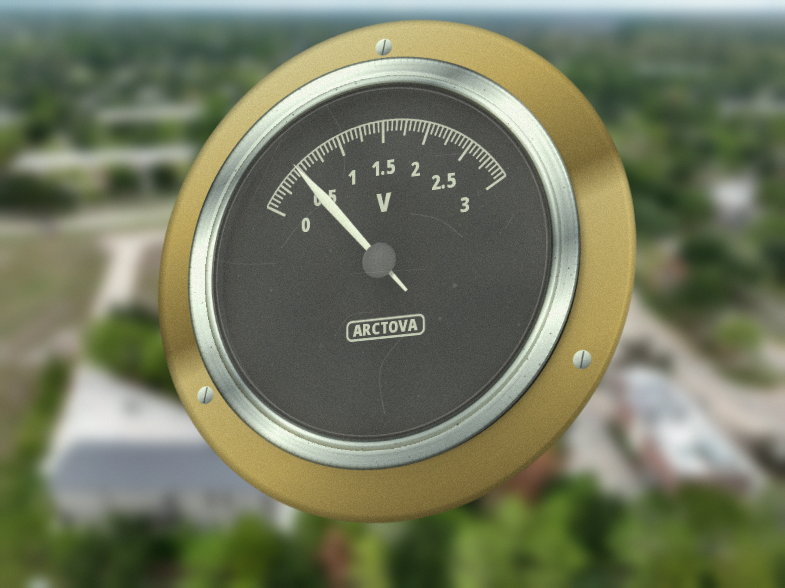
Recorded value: V 0.5
